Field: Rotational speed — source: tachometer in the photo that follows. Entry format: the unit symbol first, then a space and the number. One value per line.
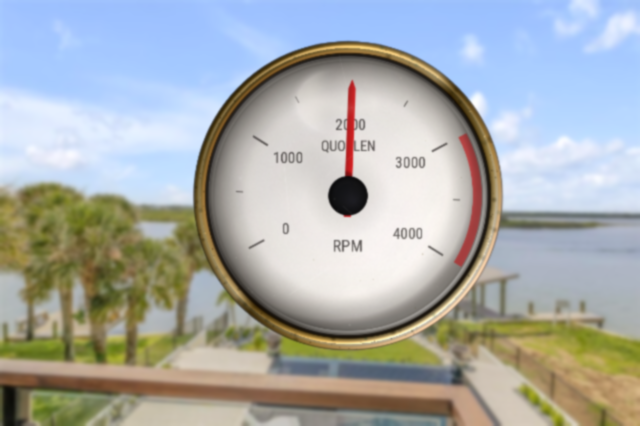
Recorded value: rpm 2000
